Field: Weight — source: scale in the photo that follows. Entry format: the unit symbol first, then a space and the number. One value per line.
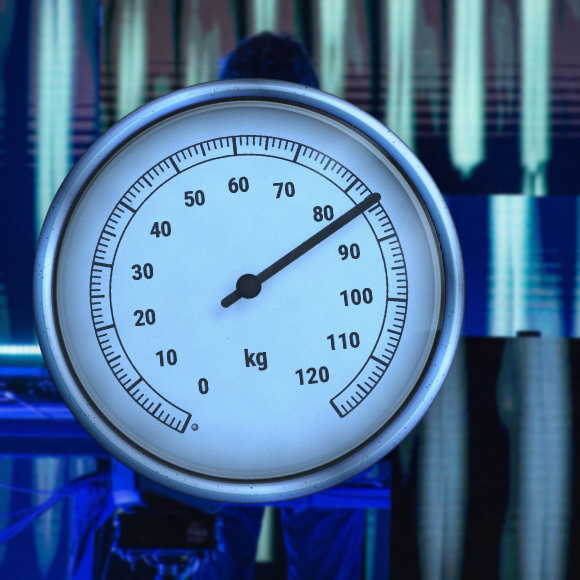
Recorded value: kg 84
